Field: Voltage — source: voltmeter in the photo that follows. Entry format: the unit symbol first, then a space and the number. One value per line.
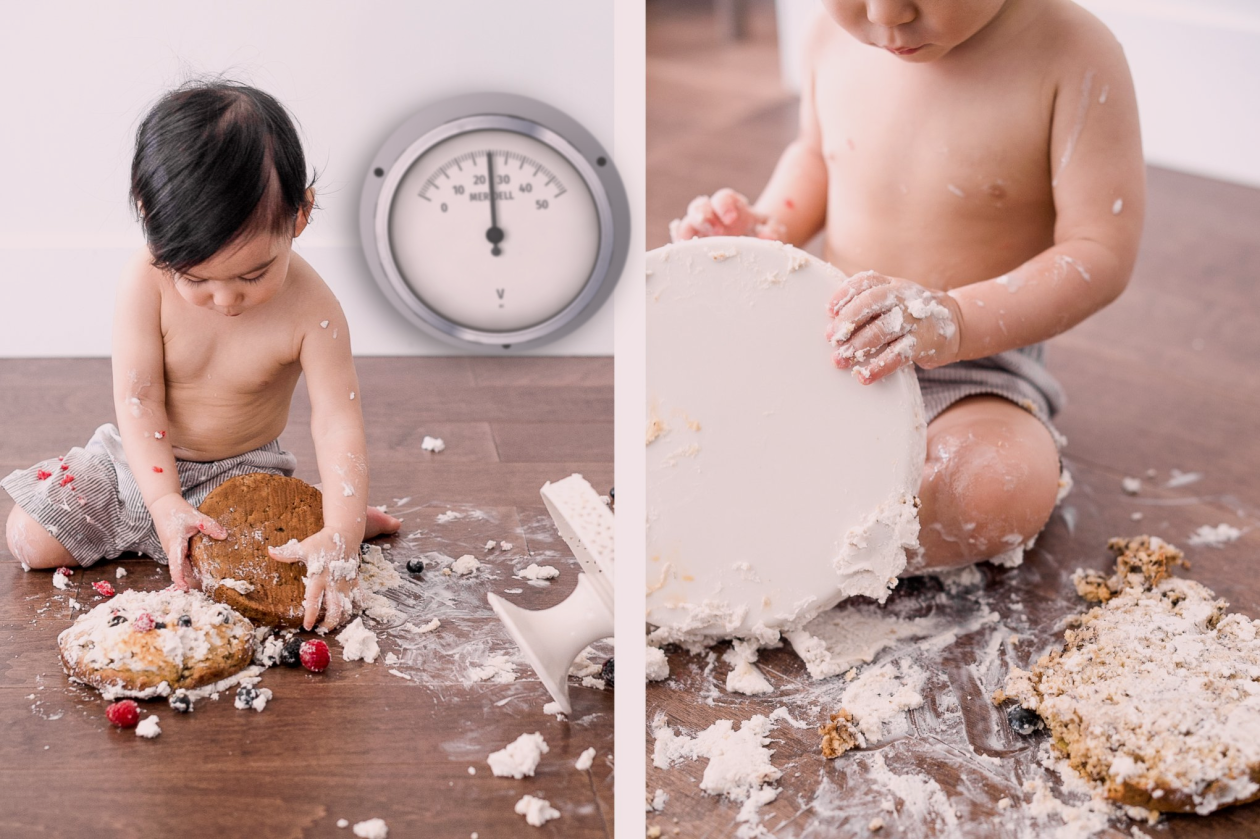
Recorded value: V 25
